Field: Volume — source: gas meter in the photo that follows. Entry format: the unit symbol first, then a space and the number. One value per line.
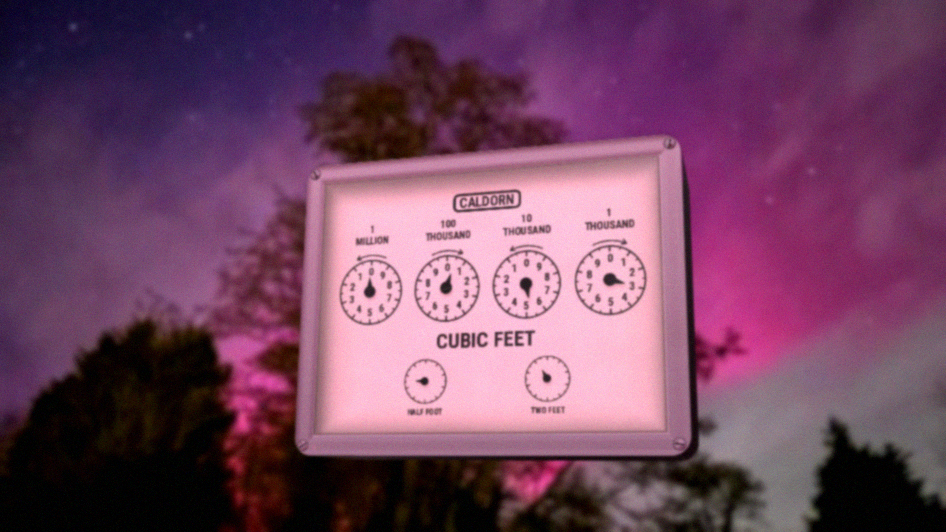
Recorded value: ft³ 5300
